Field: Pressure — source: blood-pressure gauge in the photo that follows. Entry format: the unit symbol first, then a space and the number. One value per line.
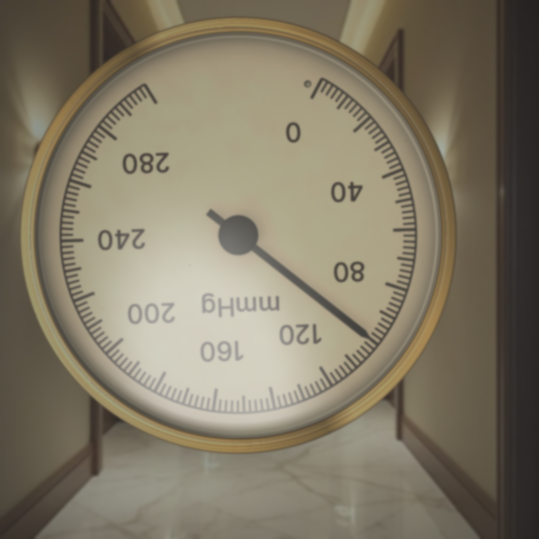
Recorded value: mmHg 100
